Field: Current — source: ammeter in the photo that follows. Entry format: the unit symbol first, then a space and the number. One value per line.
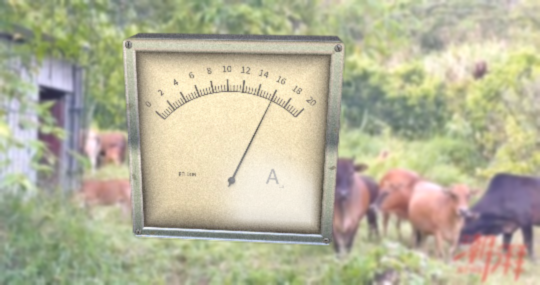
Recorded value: A 16
